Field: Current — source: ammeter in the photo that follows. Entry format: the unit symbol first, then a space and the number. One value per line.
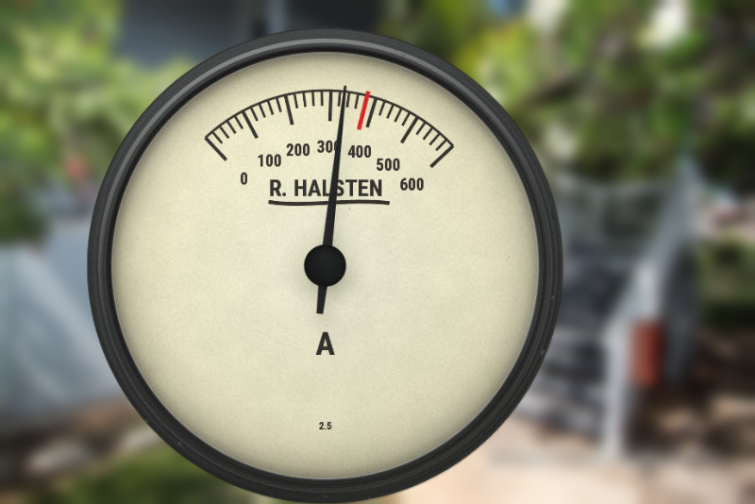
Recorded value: A 330
